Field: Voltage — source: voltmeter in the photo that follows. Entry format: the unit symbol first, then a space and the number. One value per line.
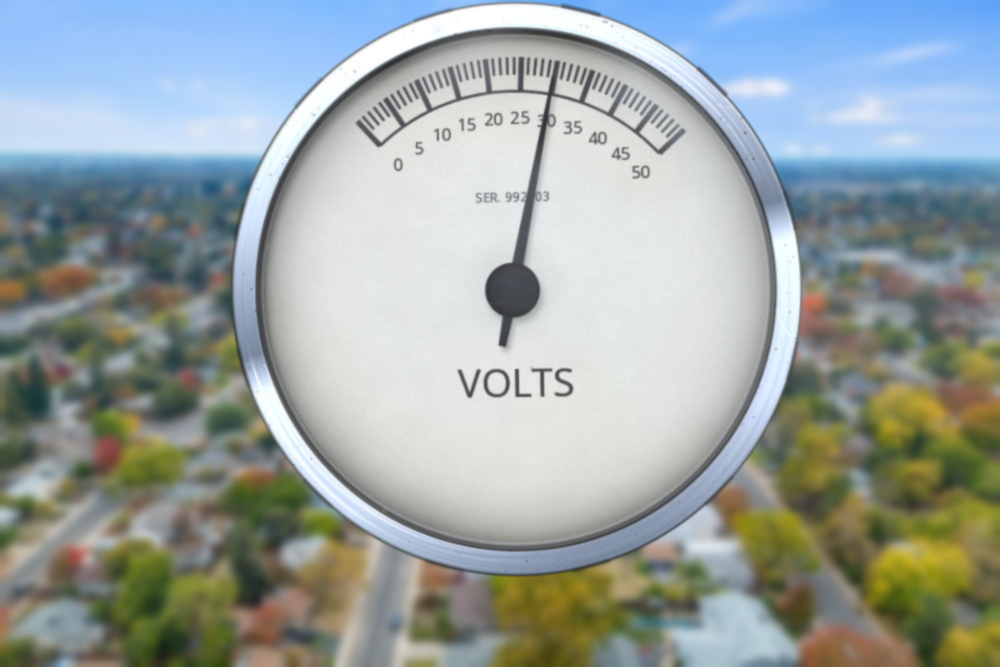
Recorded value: V 30
